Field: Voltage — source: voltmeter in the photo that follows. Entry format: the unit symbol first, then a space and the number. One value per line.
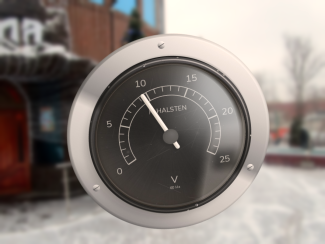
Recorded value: V 9.5
